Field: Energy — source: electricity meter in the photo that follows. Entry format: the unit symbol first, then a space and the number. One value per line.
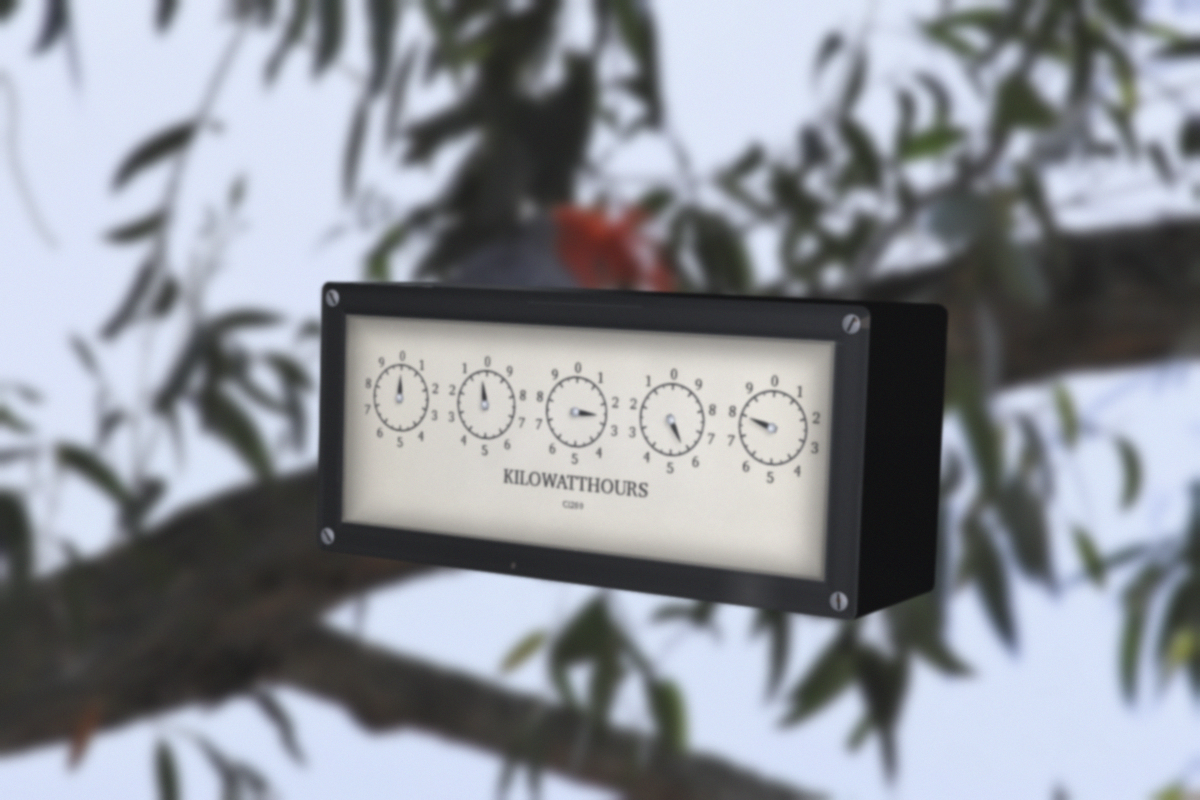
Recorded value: kWh 258
